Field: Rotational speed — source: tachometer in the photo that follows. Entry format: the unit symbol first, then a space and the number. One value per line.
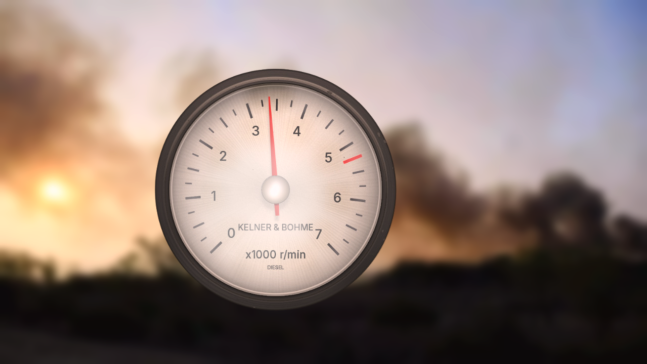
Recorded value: rpm 3375
